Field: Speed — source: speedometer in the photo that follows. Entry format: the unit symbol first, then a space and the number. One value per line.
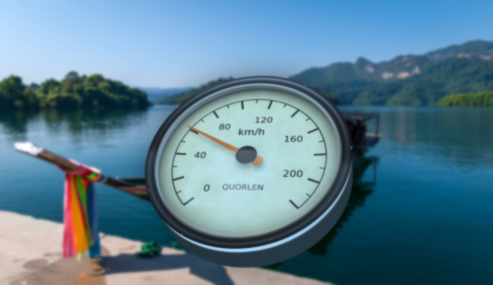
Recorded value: km/h 60
